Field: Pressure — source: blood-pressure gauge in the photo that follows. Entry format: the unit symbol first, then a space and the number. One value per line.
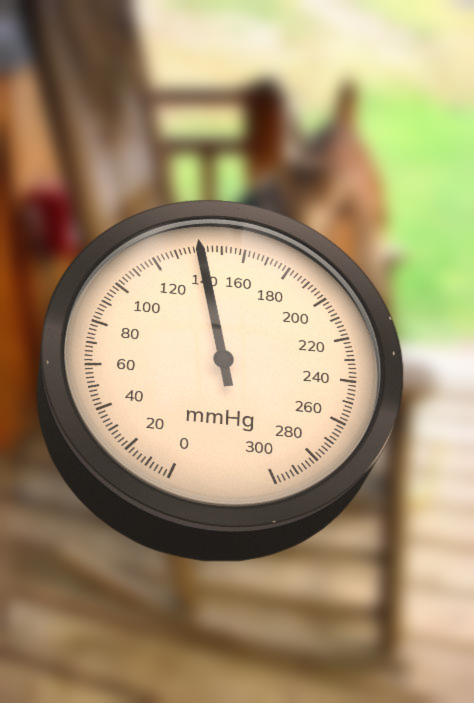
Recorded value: mmHg 140
